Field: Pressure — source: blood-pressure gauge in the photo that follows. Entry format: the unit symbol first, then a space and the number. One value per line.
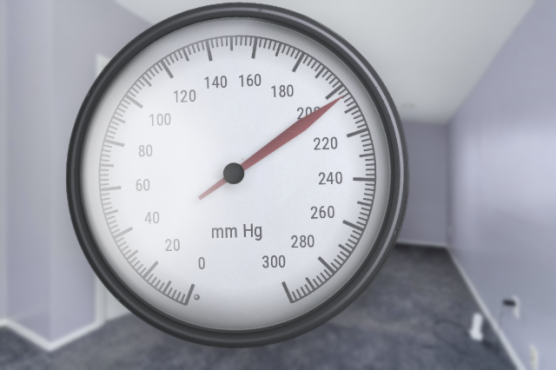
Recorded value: mmHg 204
